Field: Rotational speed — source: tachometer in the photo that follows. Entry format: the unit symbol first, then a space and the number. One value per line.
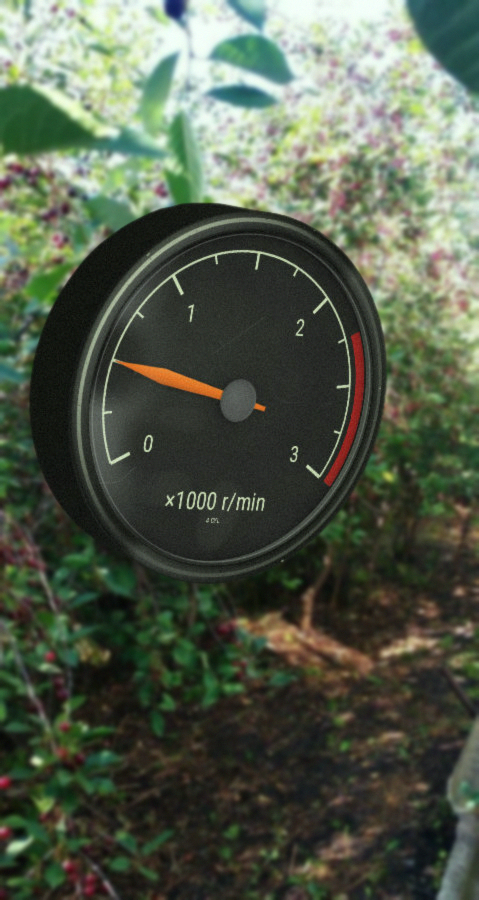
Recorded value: rpm 500
